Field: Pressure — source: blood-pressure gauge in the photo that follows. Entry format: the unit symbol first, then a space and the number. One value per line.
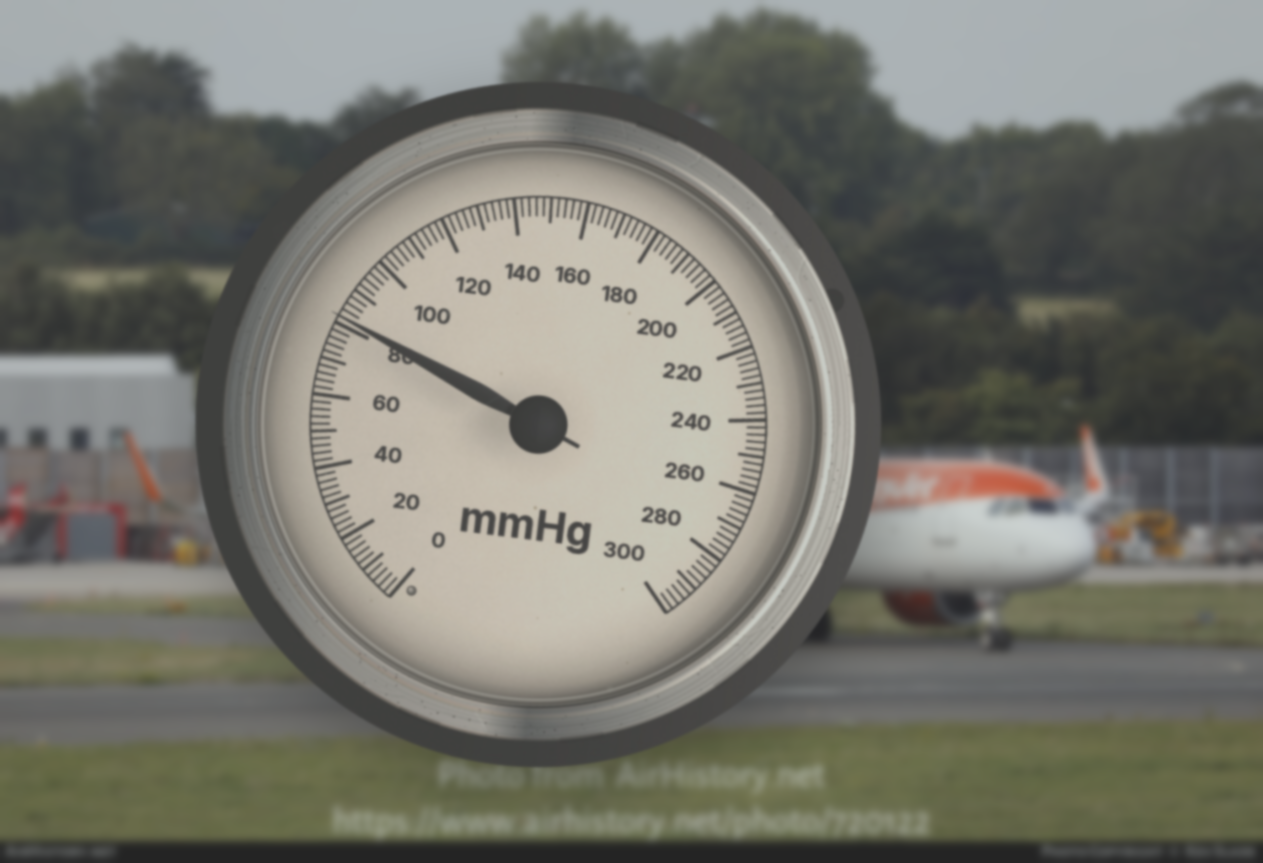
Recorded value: mmHg 82
